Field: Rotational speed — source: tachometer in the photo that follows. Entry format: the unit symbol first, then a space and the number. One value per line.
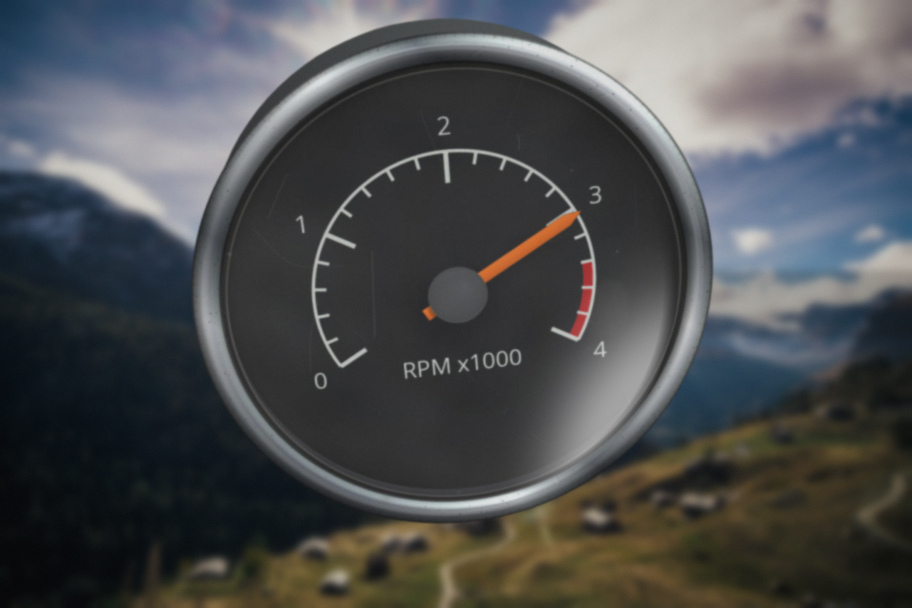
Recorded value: rpm 3000
